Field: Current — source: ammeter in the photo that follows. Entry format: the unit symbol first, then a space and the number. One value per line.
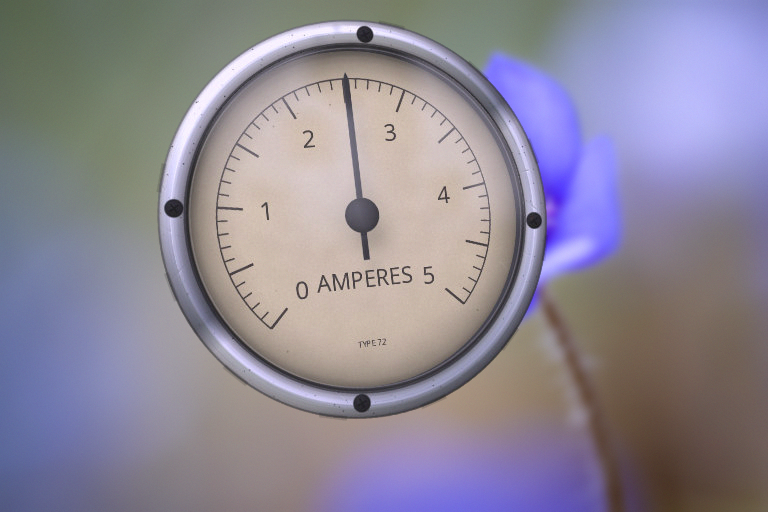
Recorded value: A 2.5
